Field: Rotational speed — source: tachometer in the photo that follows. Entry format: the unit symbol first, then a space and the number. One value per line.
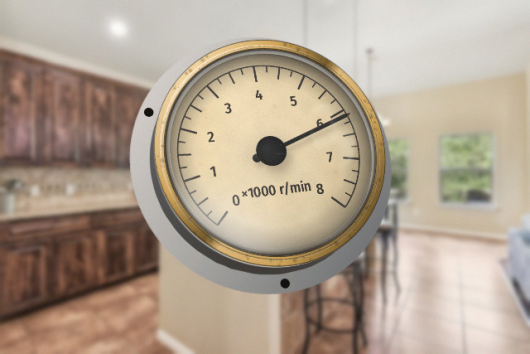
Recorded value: rpm 6125
